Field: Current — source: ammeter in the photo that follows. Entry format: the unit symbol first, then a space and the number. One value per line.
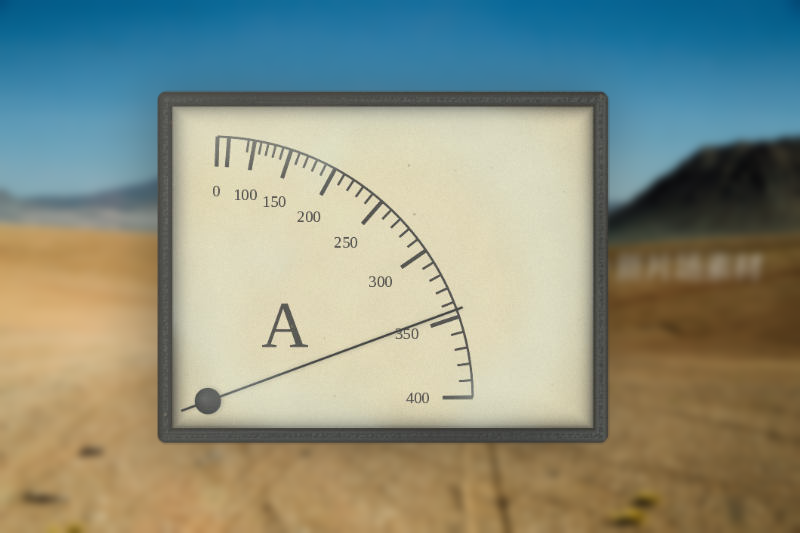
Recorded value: A 345
